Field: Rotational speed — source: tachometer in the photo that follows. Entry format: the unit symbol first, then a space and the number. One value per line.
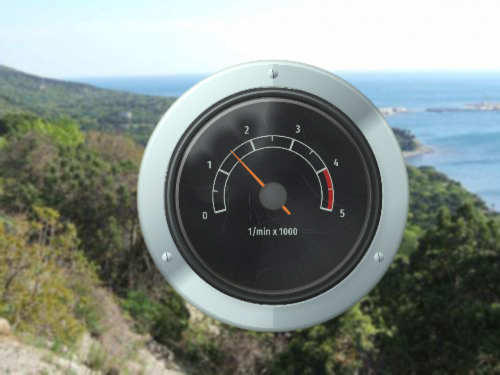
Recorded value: rpm 1500
